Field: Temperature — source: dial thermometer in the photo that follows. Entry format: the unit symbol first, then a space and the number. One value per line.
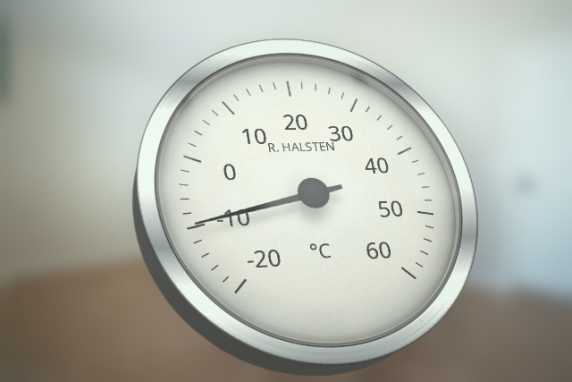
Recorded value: °C -10
